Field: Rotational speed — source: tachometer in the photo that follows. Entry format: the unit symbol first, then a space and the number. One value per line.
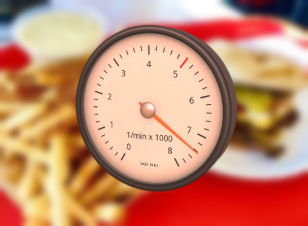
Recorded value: rpm 7400
